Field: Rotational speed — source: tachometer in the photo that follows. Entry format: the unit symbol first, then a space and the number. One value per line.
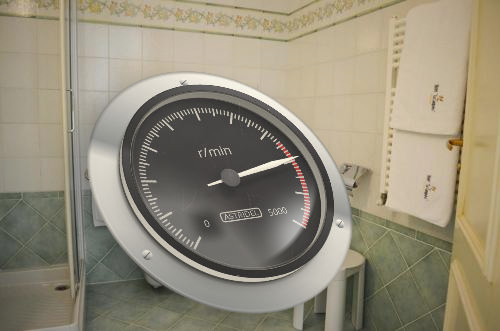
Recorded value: rpm 4000
